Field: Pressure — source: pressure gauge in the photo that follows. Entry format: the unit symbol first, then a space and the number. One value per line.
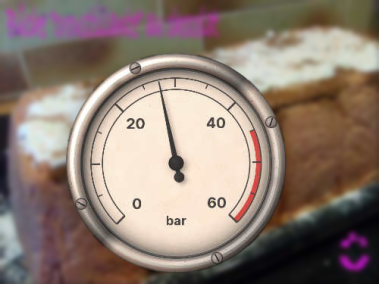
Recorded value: bar 27.5
